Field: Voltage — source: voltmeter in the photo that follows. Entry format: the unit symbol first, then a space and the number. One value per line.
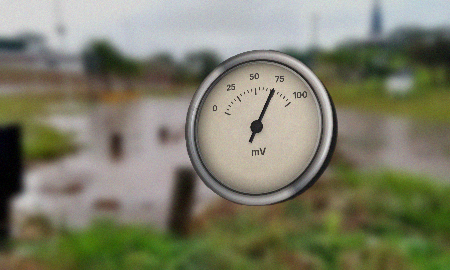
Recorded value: mV 75
